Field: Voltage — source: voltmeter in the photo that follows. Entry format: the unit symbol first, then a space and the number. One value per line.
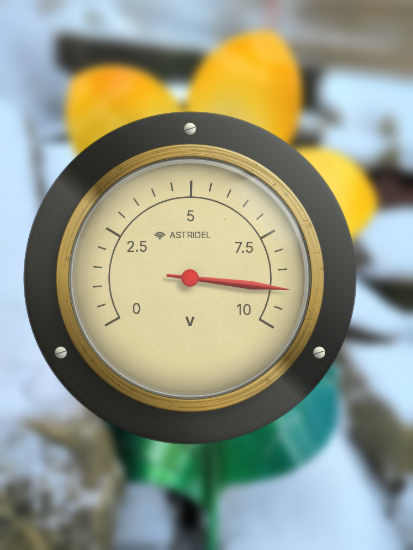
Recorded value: V 9
